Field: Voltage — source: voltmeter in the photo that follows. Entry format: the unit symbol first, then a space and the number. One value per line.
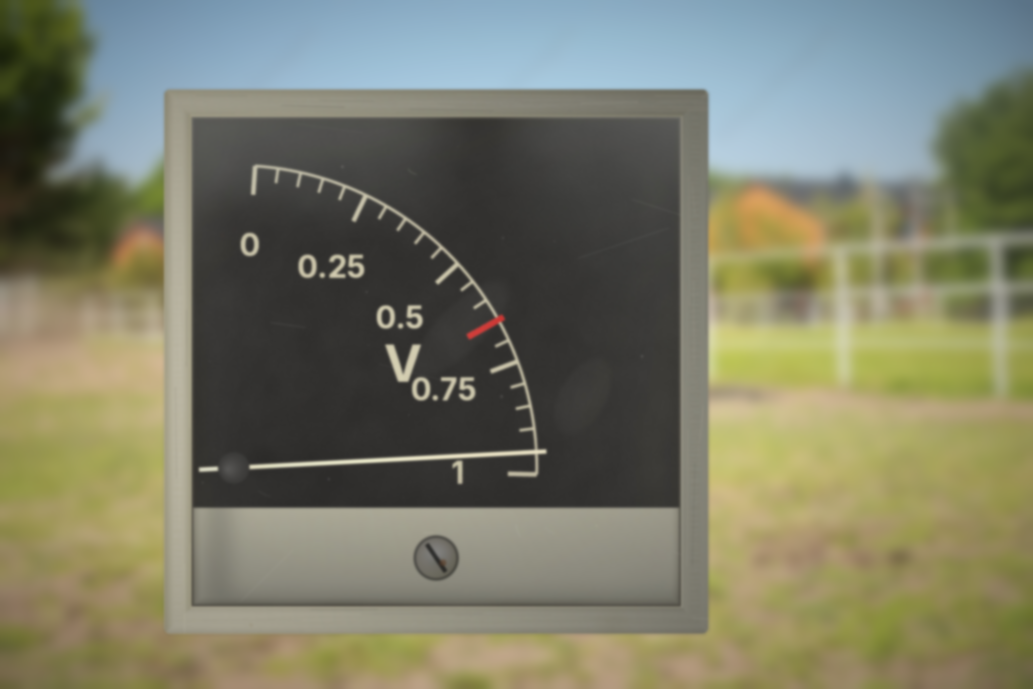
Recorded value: V 0.95
